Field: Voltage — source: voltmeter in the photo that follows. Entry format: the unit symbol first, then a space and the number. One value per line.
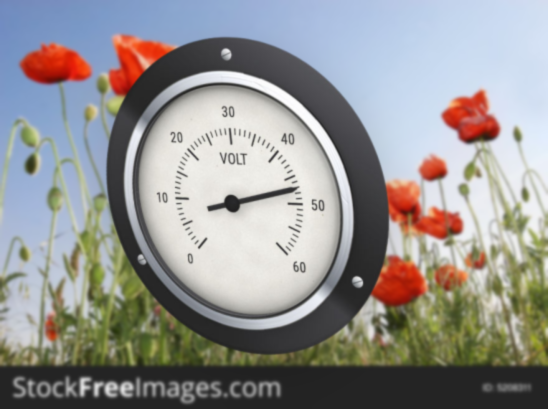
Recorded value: V 47
